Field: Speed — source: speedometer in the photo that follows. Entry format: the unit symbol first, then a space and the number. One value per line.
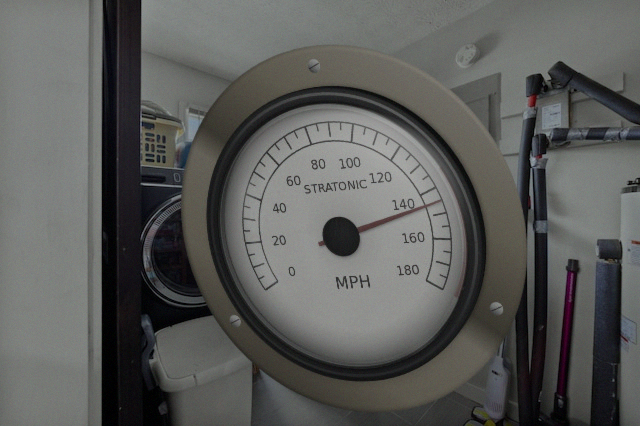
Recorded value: mph 145
